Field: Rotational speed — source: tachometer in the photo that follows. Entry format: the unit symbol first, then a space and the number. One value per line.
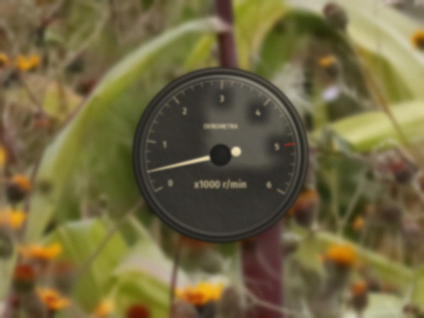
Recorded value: rpm 400
